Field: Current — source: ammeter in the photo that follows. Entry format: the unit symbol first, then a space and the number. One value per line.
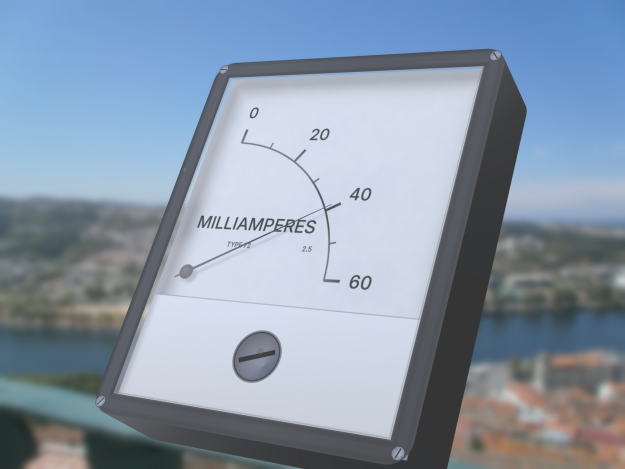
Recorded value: mA 40
